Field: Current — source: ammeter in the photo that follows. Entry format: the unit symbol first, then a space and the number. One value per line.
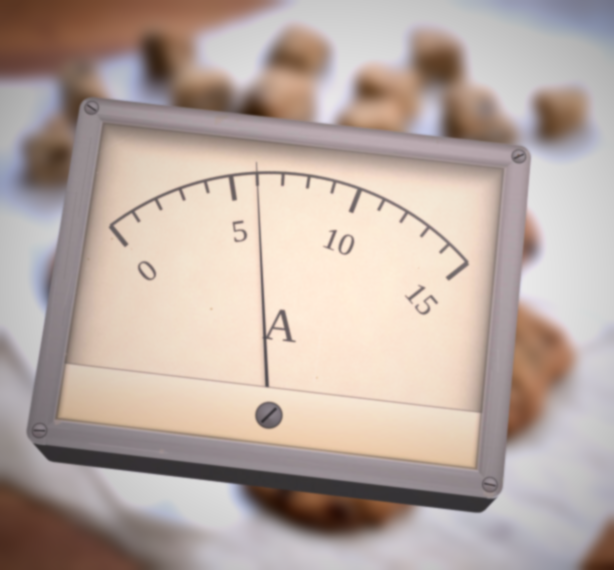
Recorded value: A 6
